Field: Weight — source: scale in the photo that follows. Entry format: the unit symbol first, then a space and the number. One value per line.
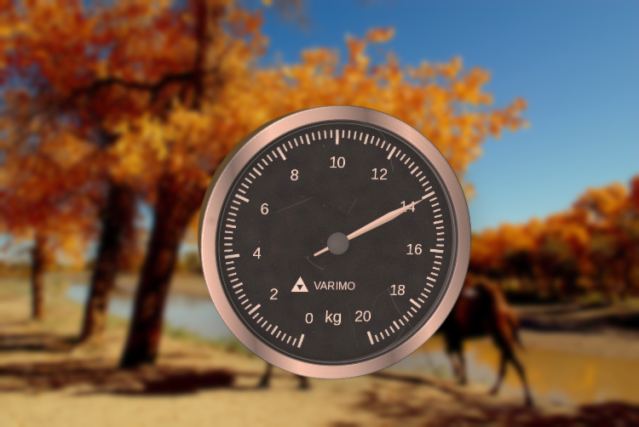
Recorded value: kg 14
